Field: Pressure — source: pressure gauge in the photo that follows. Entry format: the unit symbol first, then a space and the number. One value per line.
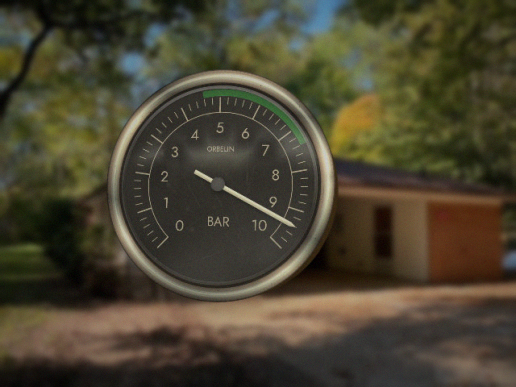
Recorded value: bar 9.4
